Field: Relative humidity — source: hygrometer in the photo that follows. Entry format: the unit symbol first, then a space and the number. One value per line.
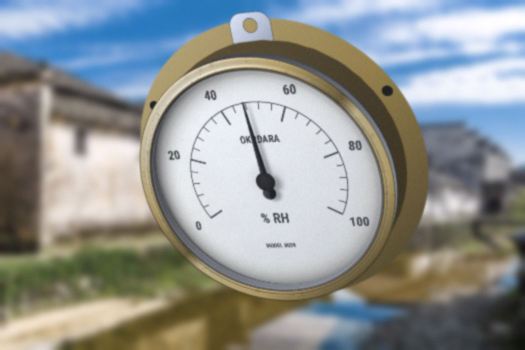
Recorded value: % 48
